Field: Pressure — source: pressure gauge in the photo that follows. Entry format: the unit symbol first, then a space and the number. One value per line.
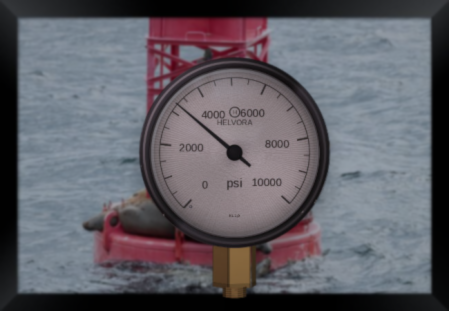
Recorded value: psi 3250
